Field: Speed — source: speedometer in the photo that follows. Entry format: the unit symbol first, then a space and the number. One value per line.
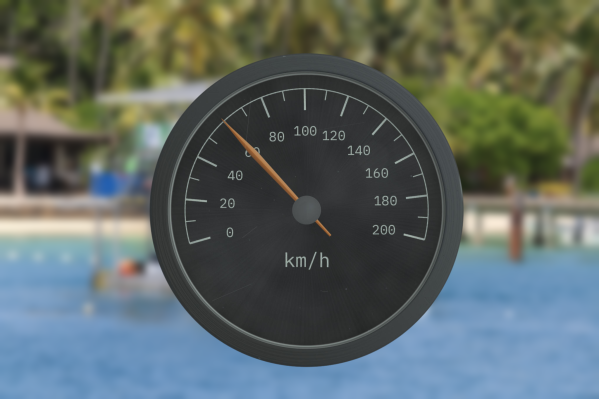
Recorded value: km/h 60
